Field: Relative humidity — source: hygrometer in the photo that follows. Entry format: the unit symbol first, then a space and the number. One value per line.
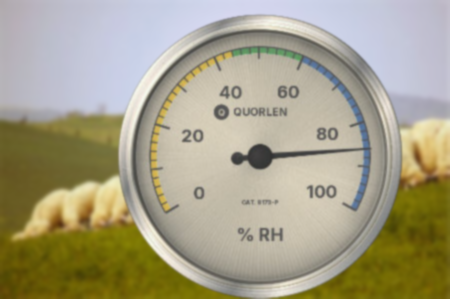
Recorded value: % 86
